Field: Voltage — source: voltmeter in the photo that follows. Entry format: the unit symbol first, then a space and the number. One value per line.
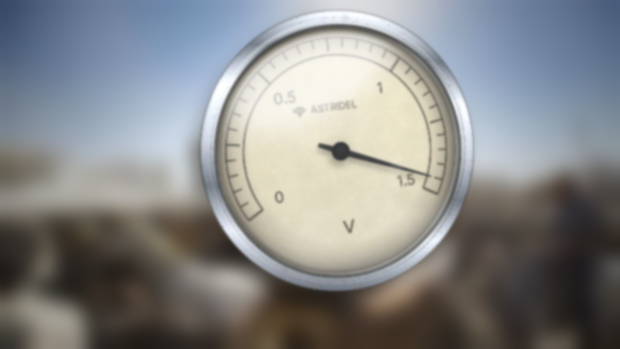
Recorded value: V 1.45
